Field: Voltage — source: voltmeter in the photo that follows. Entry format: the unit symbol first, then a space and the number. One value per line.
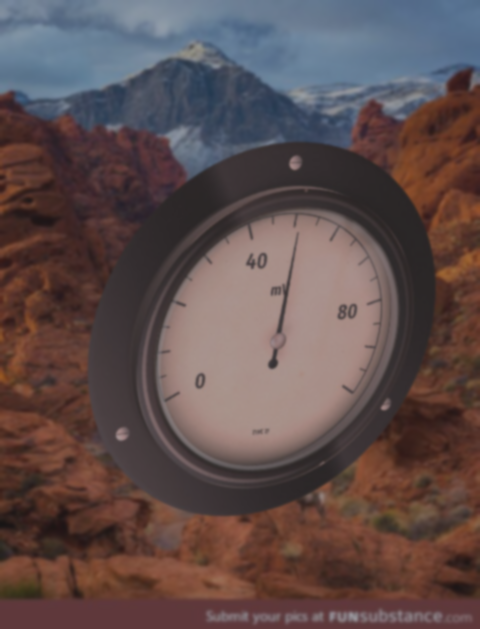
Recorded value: mV 50
